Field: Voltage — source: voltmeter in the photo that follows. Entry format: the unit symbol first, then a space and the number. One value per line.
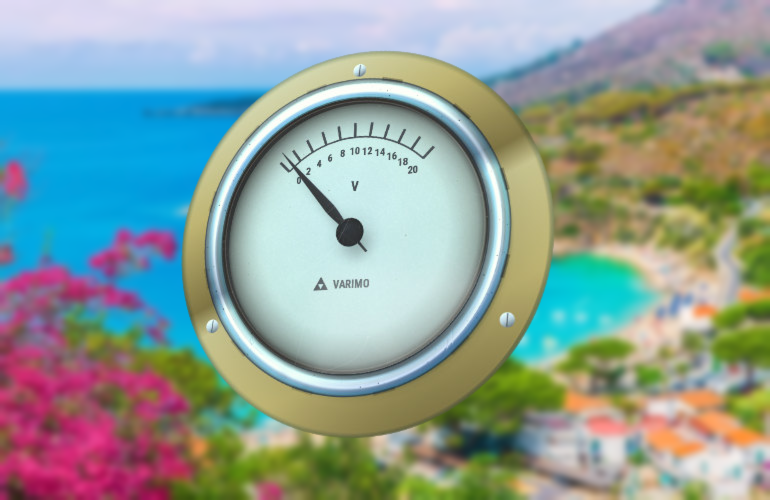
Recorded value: V 1
